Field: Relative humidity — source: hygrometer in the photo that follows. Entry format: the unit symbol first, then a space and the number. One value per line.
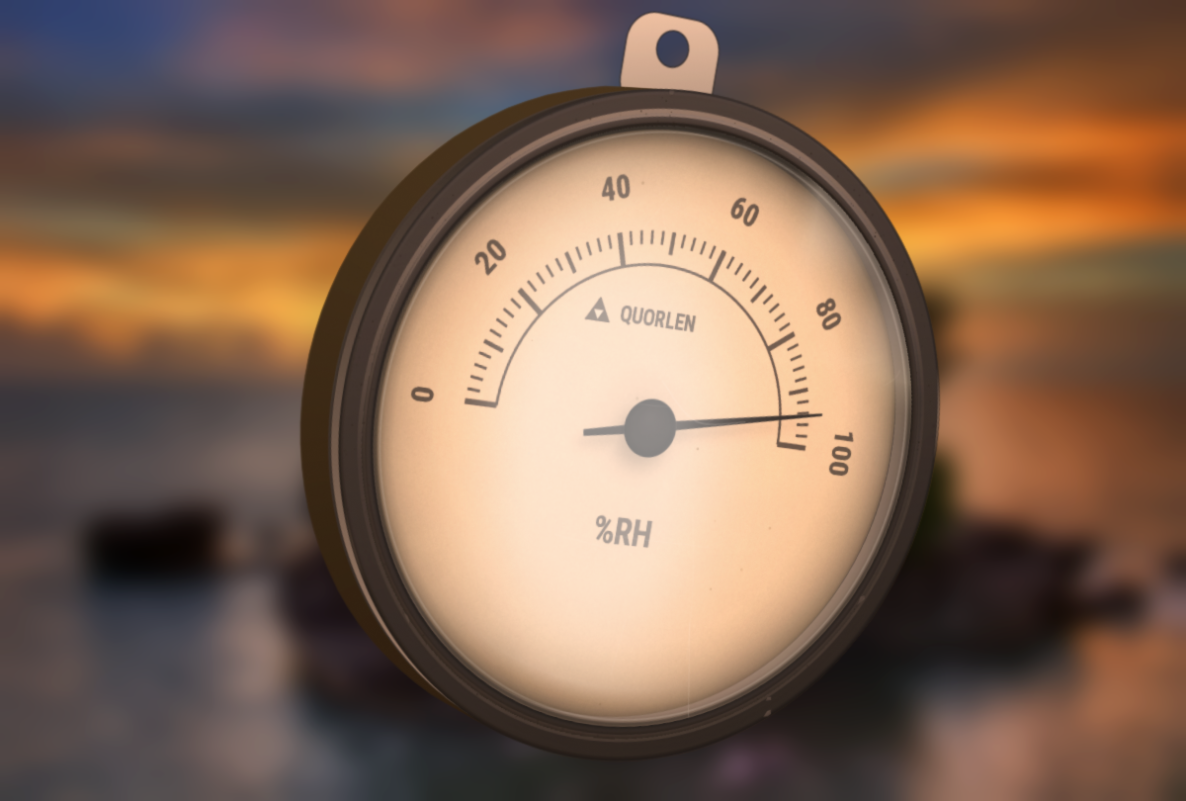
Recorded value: % 94
